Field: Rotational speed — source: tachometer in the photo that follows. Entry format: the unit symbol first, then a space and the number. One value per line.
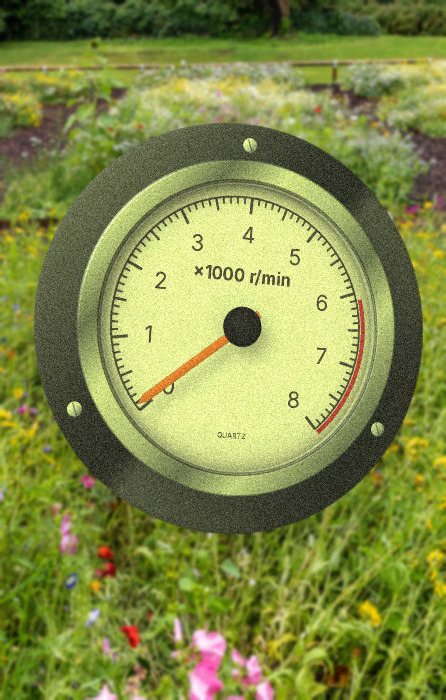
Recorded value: rpm 100
